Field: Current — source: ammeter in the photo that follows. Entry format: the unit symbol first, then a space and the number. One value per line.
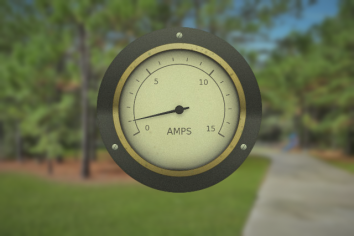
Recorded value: A 1
